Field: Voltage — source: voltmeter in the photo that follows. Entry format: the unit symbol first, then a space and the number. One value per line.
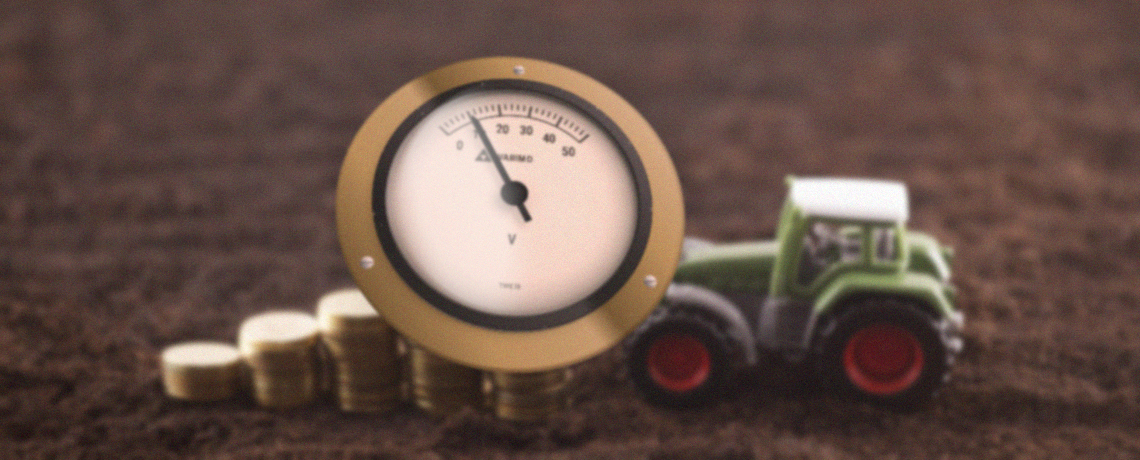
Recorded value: V 10
